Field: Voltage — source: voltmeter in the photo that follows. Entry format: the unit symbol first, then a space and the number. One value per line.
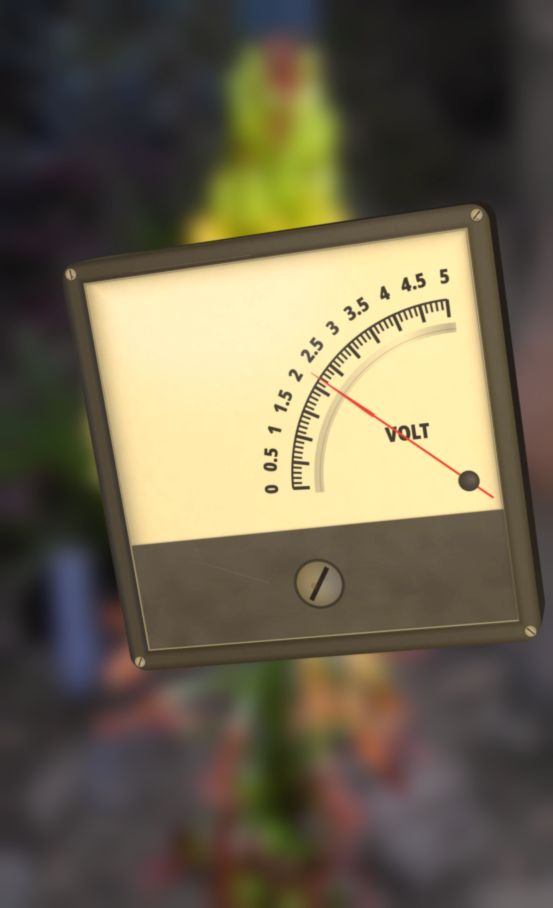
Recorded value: V 2.2
